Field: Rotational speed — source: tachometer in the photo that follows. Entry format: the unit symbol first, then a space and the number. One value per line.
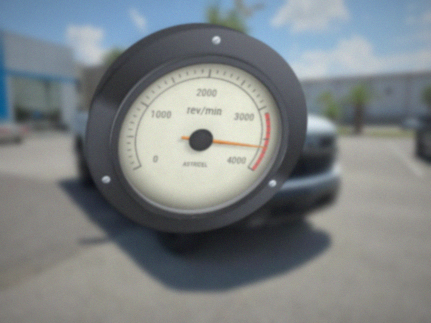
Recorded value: rpm 3600
